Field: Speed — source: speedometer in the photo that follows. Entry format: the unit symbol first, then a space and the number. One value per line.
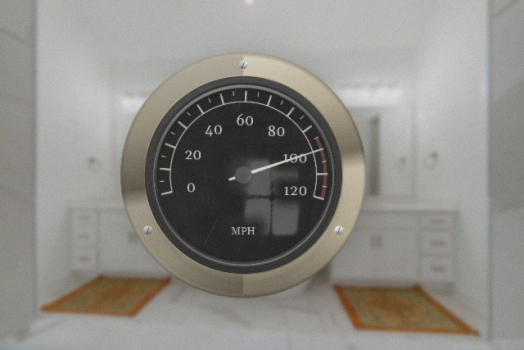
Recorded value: mph 100
